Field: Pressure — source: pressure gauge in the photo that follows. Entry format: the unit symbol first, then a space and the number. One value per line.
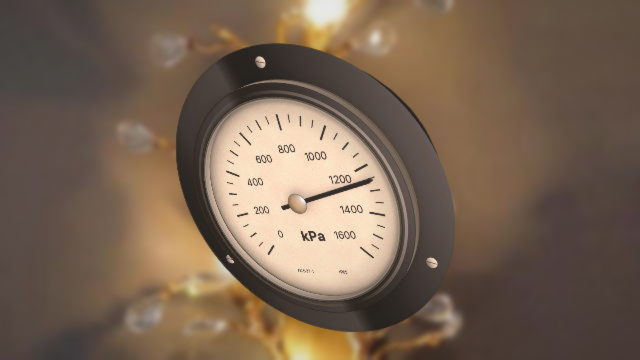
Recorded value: kPa 1250
